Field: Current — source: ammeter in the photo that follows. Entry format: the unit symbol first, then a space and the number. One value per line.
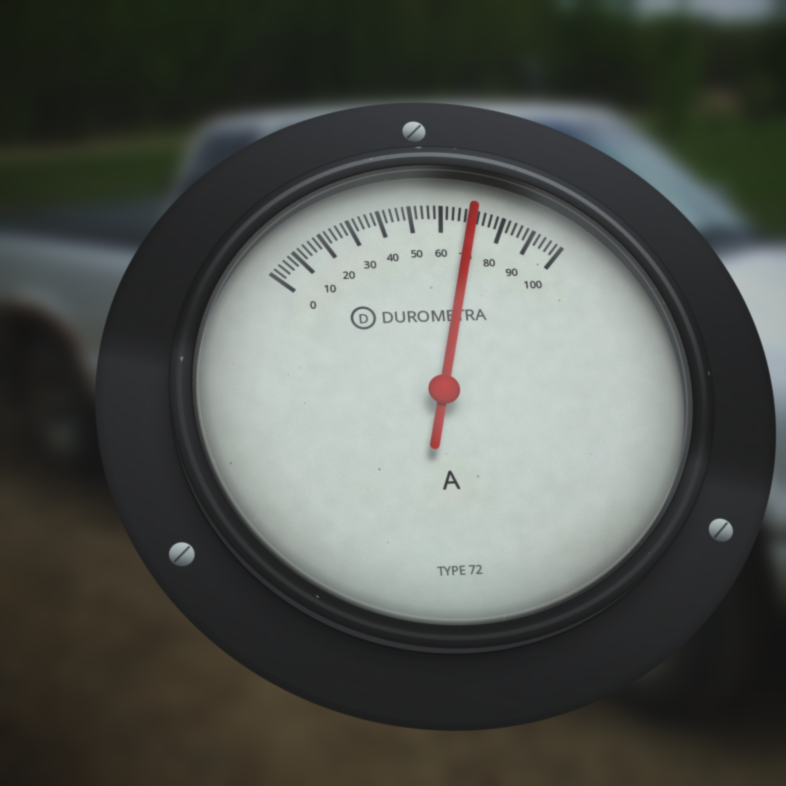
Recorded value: A 70
